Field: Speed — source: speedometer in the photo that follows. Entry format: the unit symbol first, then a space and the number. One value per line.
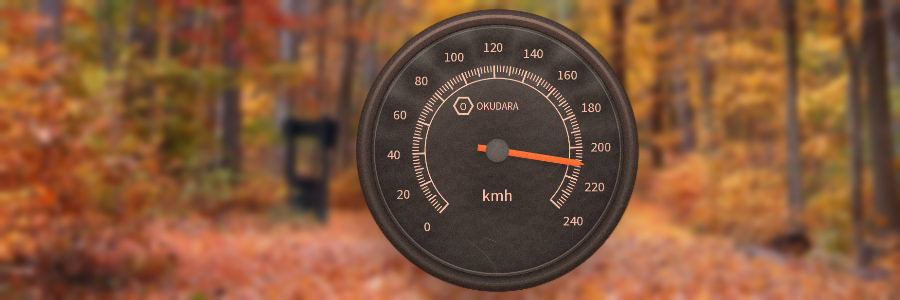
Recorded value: km/h 210
